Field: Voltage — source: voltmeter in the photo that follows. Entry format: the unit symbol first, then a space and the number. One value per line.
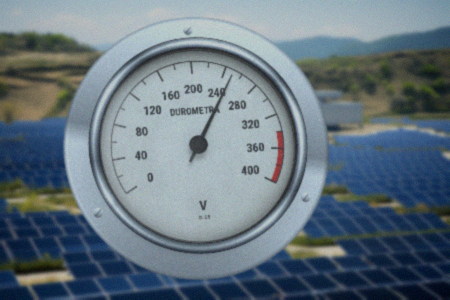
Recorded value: V 250
